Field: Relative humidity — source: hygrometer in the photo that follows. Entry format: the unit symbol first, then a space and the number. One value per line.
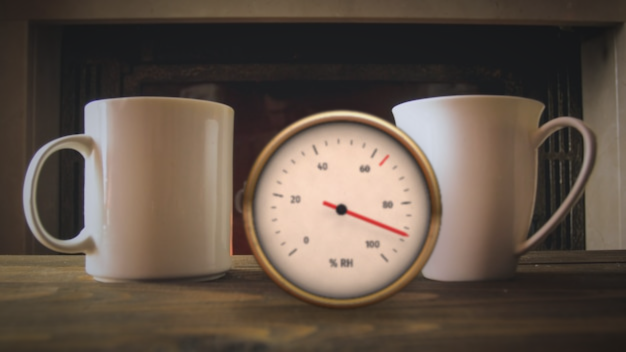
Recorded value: % 90
